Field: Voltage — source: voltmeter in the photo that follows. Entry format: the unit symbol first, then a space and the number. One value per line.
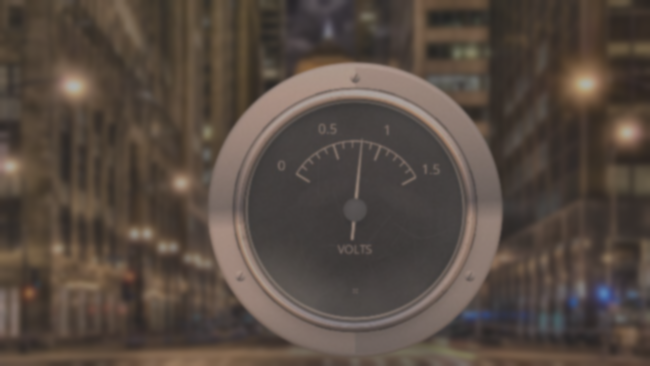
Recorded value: V 0.8
